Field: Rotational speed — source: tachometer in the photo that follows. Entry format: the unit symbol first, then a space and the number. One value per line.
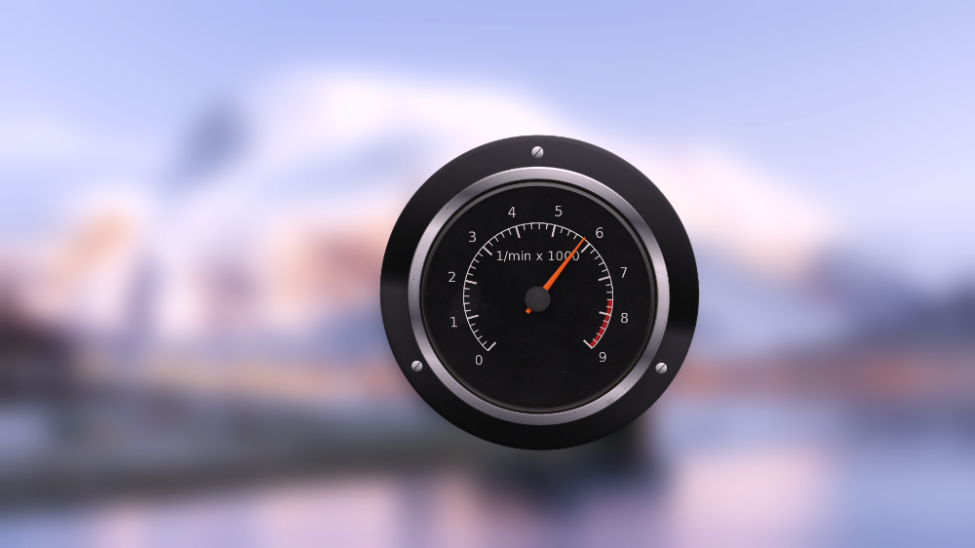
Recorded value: rpm 5800
